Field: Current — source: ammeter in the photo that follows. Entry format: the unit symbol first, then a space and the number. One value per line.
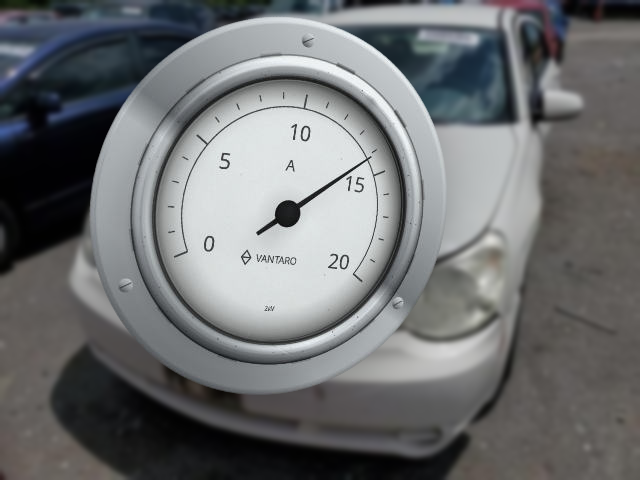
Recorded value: A 14
